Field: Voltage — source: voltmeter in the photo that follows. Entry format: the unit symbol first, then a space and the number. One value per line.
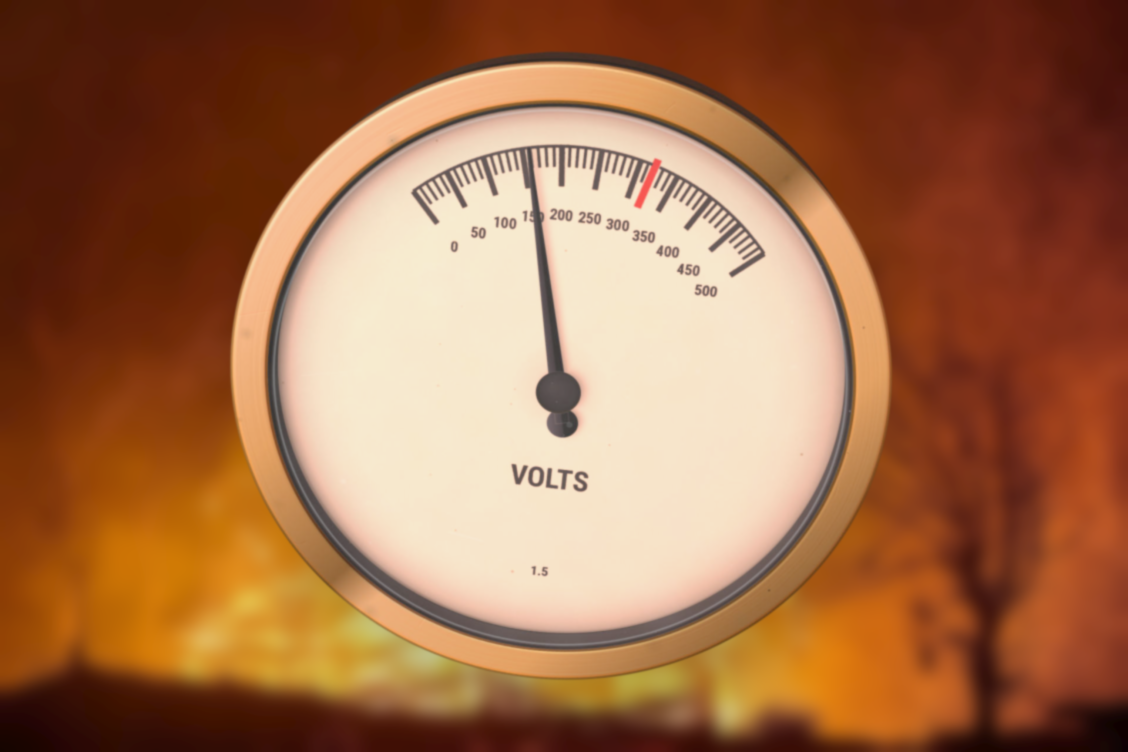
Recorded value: V 160
